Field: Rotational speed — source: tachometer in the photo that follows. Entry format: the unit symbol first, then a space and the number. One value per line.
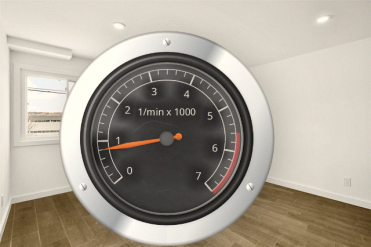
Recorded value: rpm 800
